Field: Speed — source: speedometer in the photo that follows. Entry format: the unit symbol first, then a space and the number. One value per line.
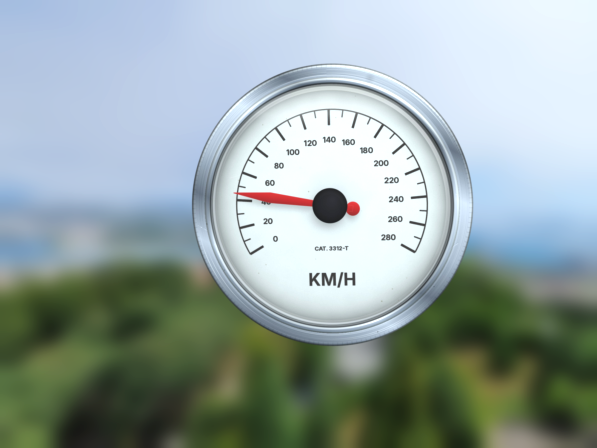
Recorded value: km/h 45
